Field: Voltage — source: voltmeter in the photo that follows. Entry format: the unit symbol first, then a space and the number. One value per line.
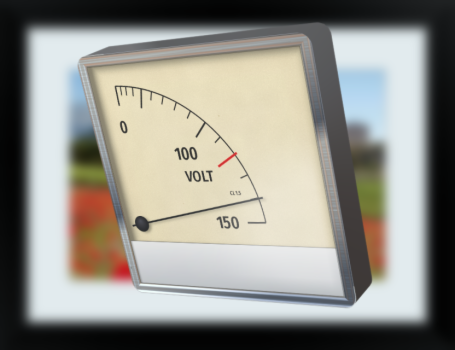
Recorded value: V 140
